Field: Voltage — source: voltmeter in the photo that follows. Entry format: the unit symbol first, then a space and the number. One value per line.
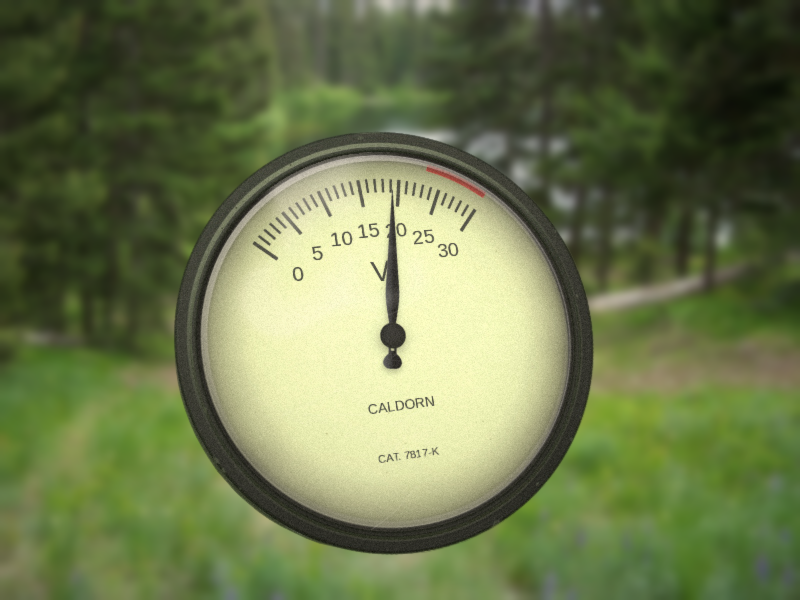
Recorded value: V 19
